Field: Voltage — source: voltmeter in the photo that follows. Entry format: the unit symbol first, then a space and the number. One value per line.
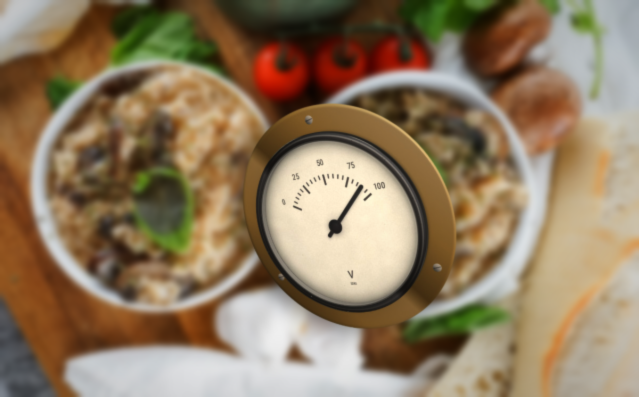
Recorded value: V 90
